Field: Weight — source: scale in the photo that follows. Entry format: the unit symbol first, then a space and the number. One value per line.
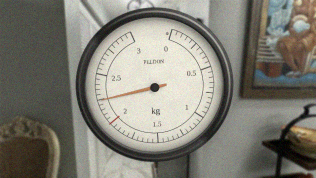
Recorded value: kg 2.25
